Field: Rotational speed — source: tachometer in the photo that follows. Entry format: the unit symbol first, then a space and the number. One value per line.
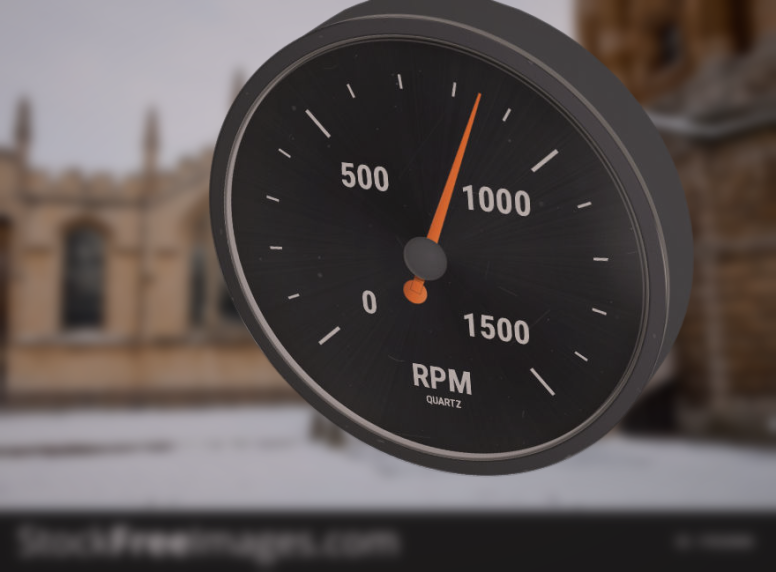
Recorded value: rpm 850
